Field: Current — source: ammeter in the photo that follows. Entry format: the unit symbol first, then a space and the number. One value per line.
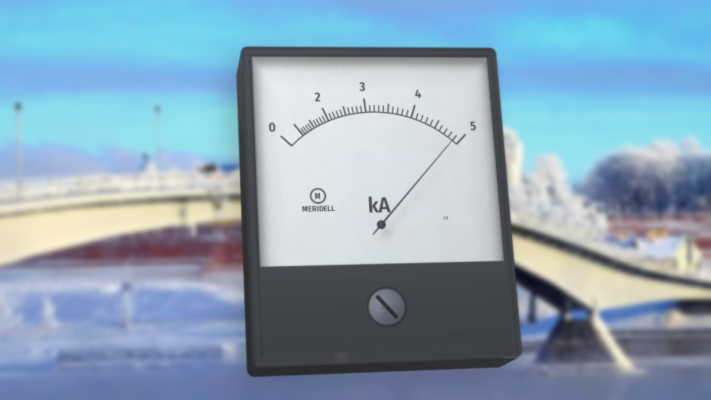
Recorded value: kA 4.9
